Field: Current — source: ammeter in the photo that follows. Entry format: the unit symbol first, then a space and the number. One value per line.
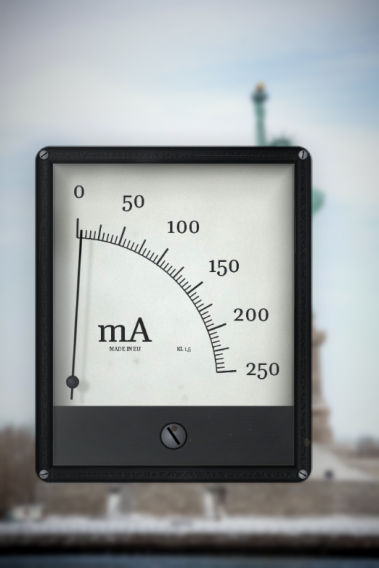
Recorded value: mA 5
